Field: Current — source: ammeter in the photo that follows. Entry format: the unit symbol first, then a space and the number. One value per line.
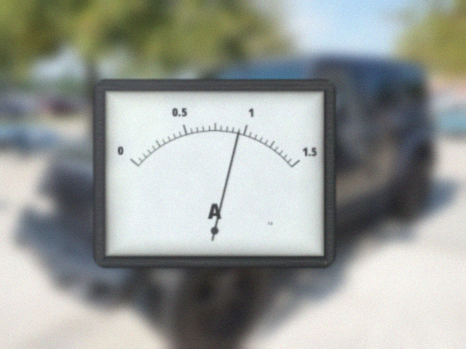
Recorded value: A 0.95
